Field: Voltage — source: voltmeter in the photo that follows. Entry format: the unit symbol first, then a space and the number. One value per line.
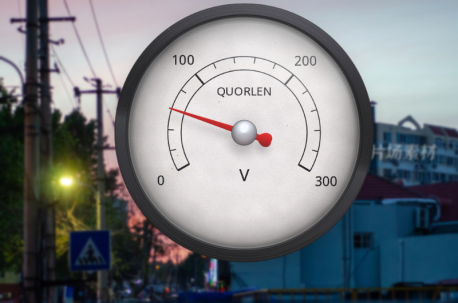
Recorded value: V 60
